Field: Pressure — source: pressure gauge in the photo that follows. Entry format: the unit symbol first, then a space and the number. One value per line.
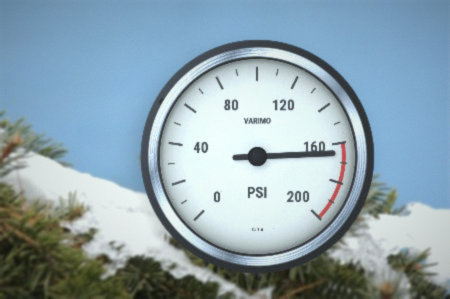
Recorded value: psi 165
